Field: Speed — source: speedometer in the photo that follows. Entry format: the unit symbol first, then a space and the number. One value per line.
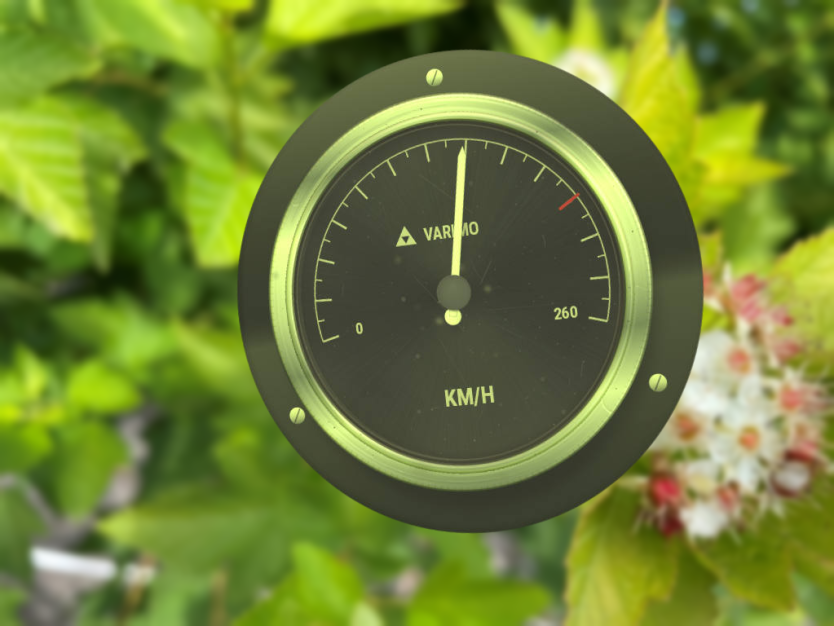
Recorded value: km/h 140
